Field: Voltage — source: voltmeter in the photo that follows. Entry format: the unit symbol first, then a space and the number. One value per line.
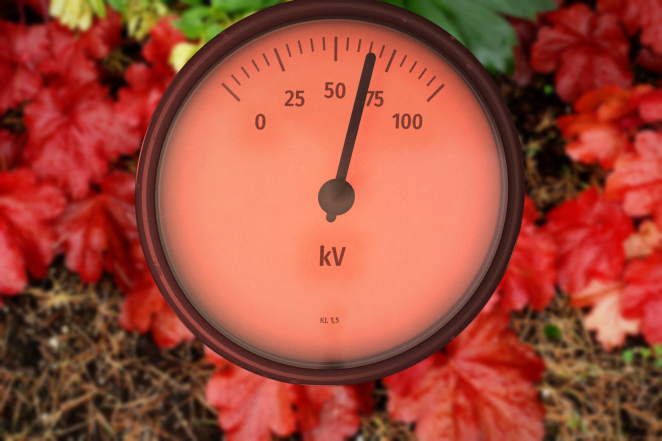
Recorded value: kV 65
